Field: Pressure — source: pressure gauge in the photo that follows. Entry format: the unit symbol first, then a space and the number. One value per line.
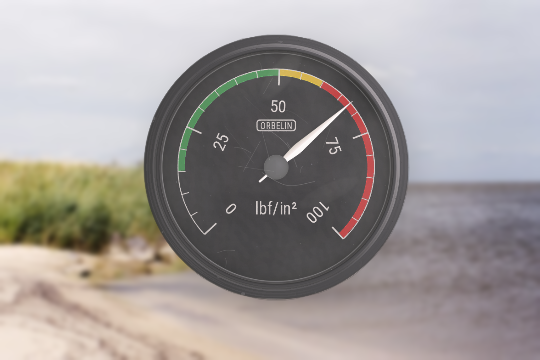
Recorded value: psi 67.5
